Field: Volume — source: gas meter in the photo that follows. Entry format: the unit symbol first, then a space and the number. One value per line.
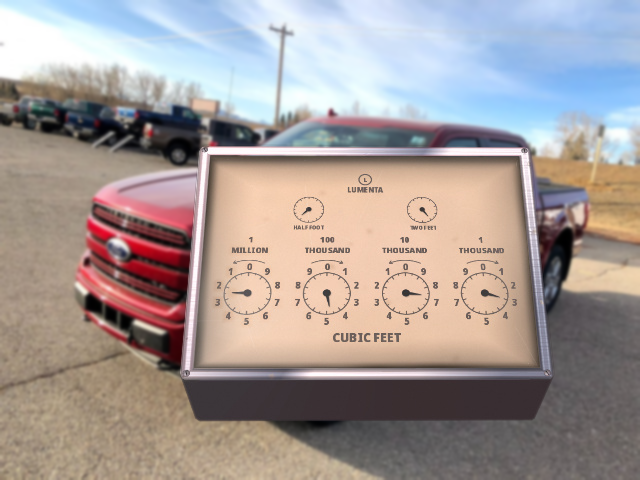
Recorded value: ft³ 247300
